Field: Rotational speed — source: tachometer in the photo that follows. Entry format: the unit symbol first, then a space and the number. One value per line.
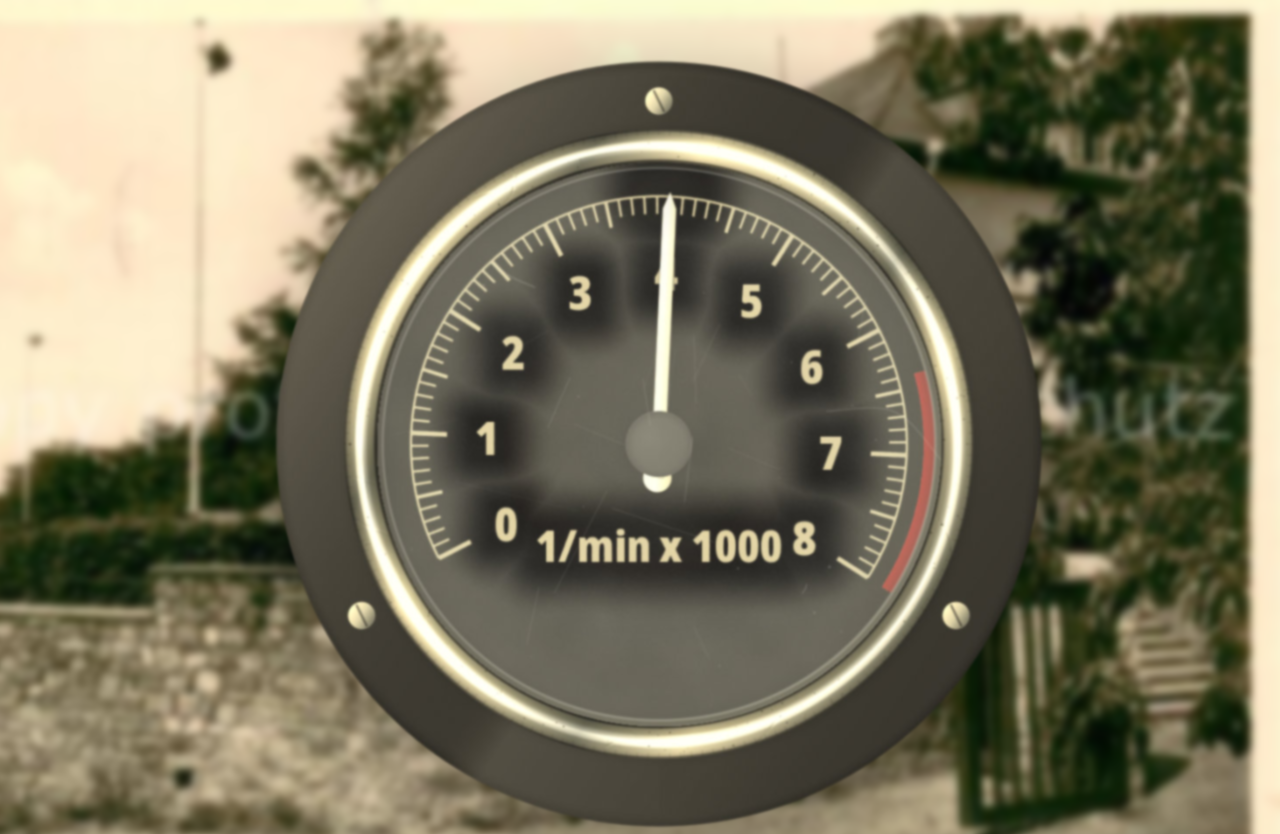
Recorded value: rpm 4000
